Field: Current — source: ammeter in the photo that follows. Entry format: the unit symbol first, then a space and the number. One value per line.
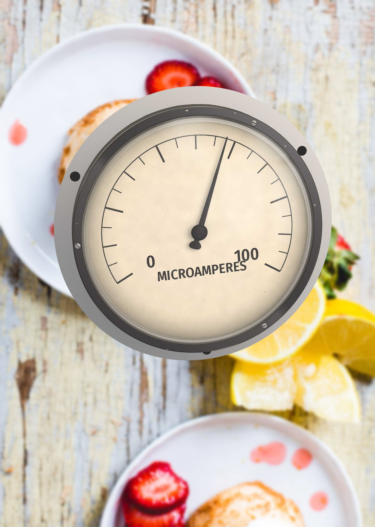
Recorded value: µA 57.5
